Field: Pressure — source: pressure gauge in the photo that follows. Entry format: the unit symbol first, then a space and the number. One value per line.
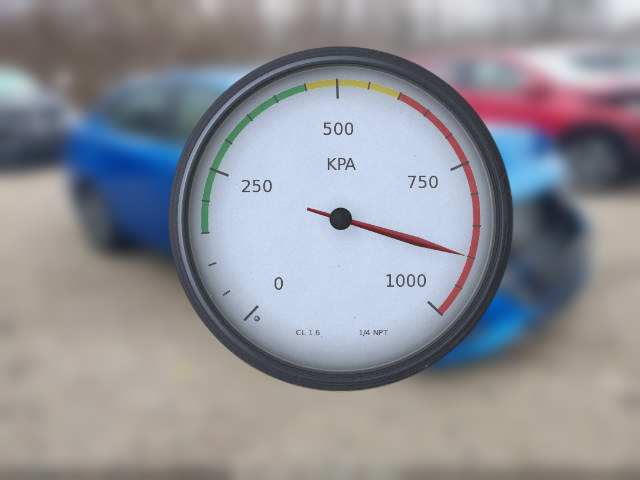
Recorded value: kPa 900
